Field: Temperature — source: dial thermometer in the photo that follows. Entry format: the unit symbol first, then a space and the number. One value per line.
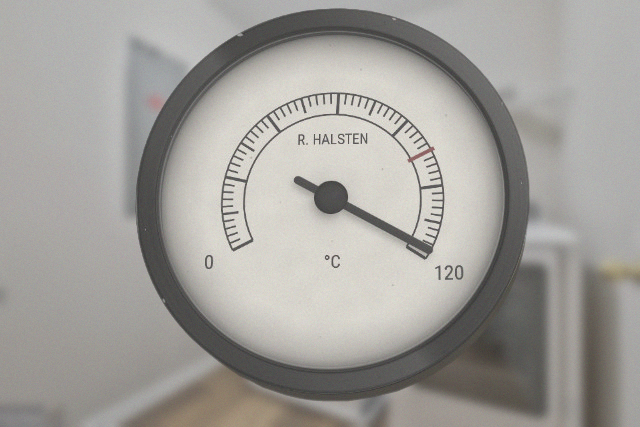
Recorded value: °C 118
